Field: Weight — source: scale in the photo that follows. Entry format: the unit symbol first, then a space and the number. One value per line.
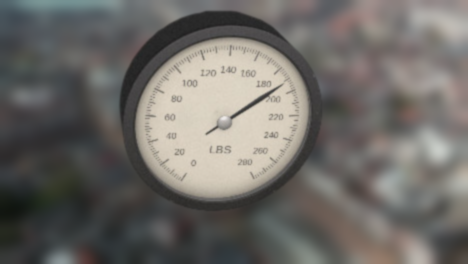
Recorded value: lb 190
